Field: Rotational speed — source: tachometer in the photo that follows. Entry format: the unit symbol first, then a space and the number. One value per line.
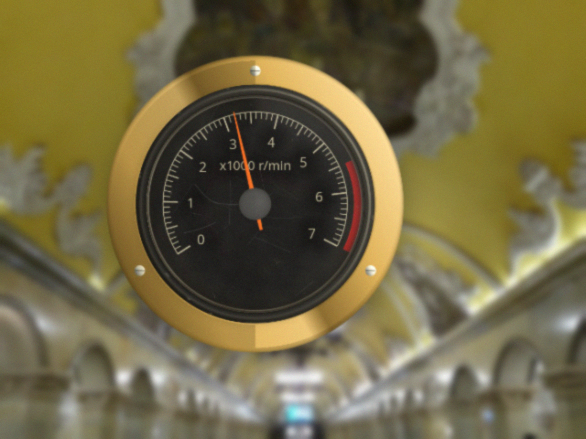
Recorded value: rpm 3200
